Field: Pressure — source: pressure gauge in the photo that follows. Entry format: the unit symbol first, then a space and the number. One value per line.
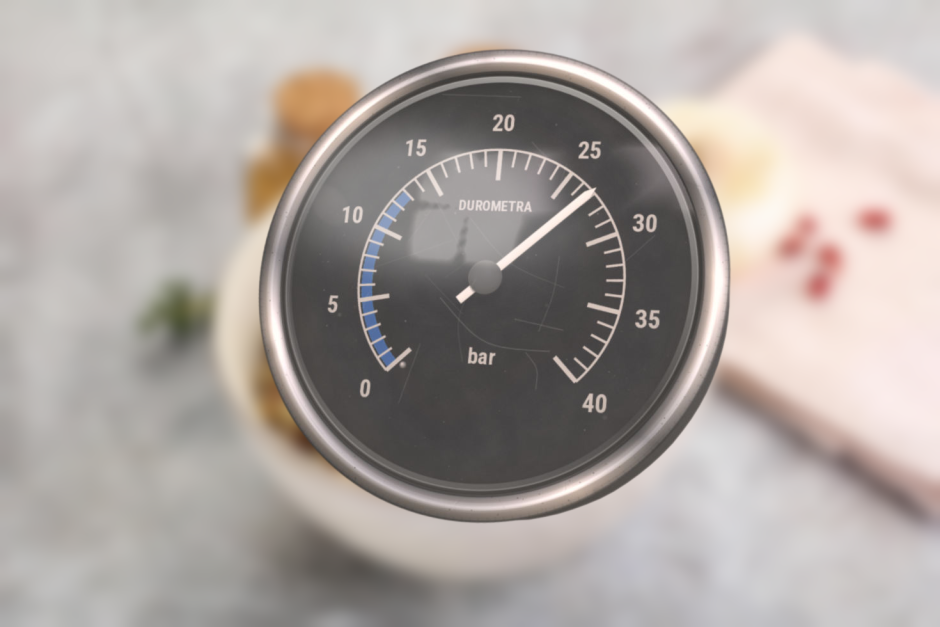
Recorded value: bar 27
